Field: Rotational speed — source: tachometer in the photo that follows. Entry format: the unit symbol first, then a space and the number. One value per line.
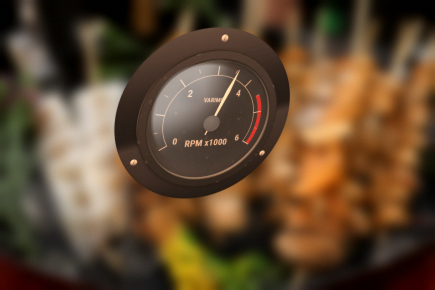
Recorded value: rpm 3500
